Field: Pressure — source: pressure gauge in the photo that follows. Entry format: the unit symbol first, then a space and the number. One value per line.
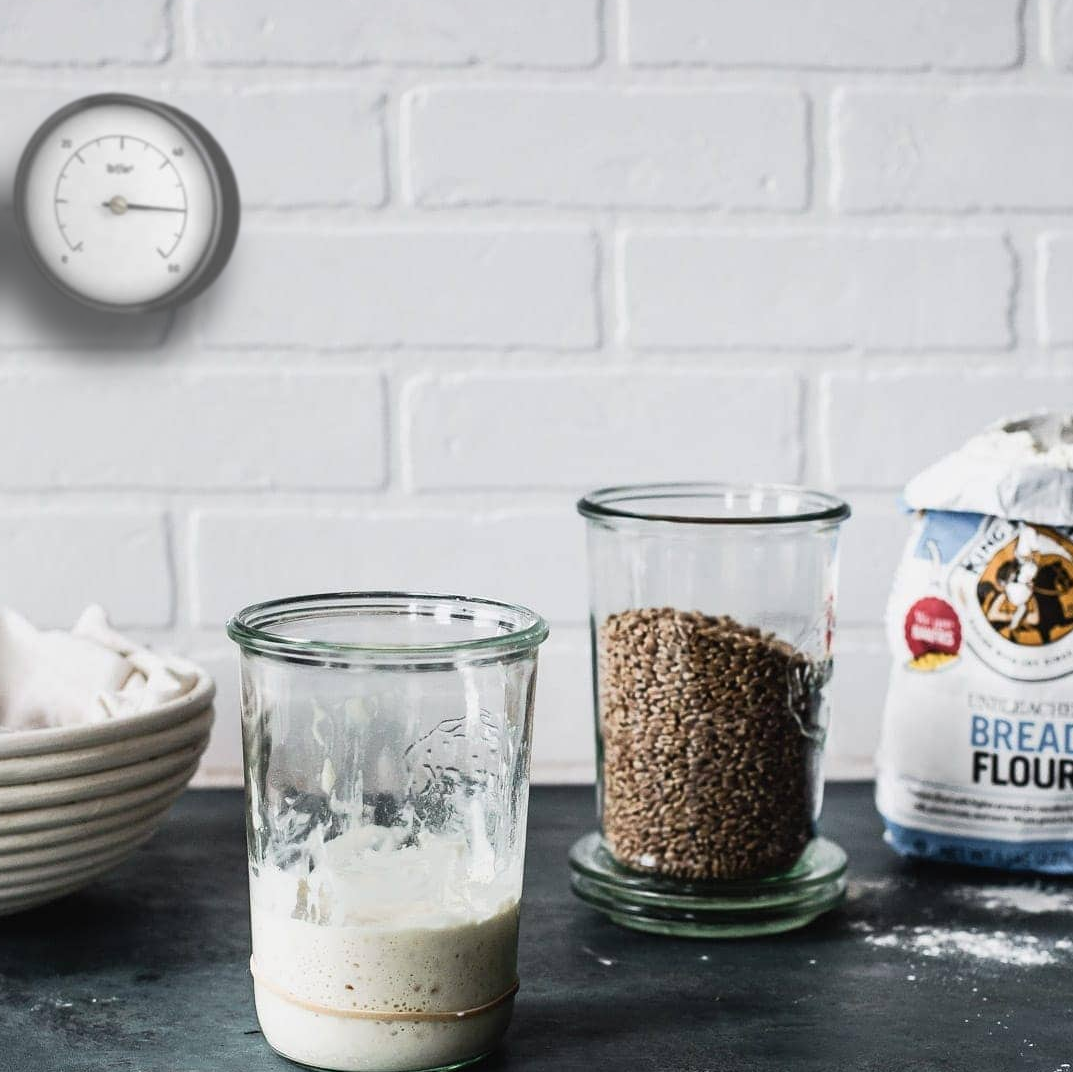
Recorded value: psi 50
